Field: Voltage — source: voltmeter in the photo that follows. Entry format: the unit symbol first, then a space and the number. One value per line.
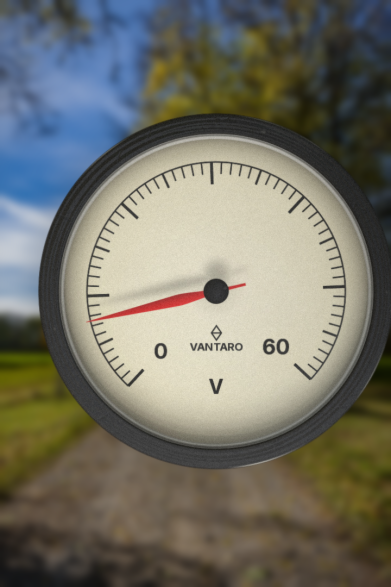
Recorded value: V 7.5
